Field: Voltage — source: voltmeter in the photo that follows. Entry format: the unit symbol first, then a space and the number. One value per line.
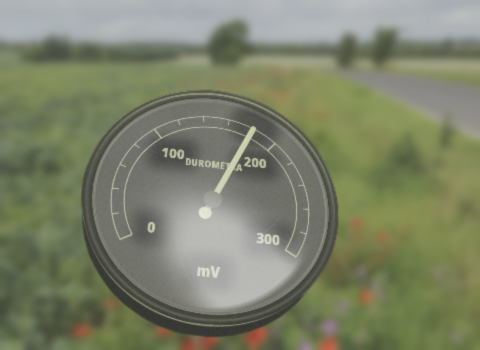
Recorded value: mV 180
